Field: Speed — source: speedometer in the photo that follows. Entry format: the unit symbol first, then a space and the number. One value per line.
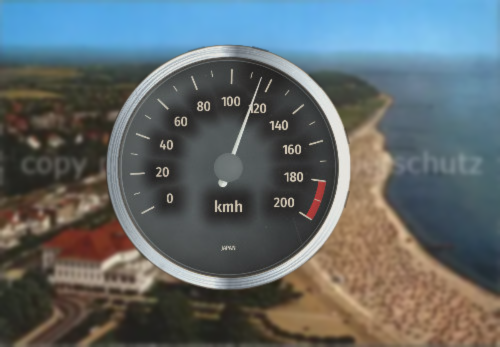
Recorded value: km/h 115
